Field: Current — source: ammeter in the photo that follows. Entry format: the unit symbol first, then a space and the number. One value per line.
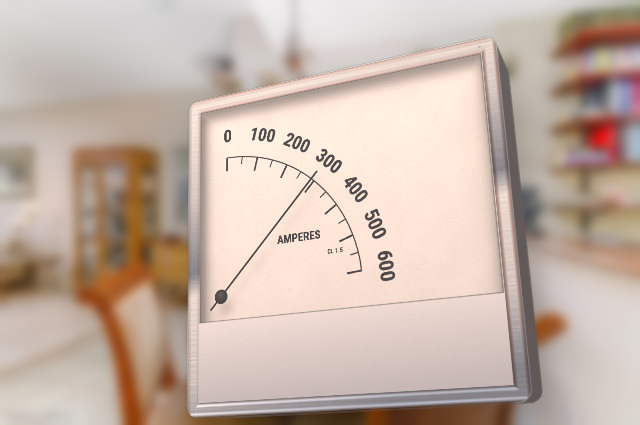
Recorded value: A 300
